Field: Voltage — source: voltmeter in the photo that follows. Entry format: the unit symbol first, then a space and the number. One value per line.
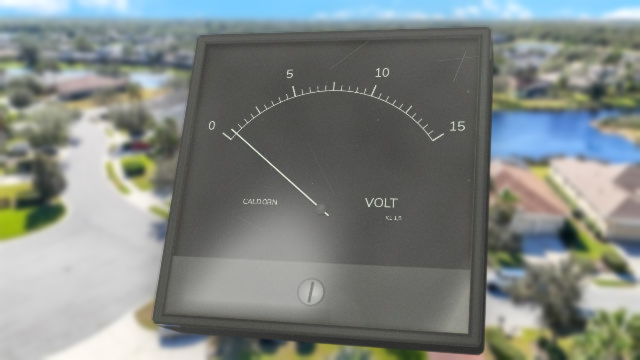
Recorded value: V 0.5
